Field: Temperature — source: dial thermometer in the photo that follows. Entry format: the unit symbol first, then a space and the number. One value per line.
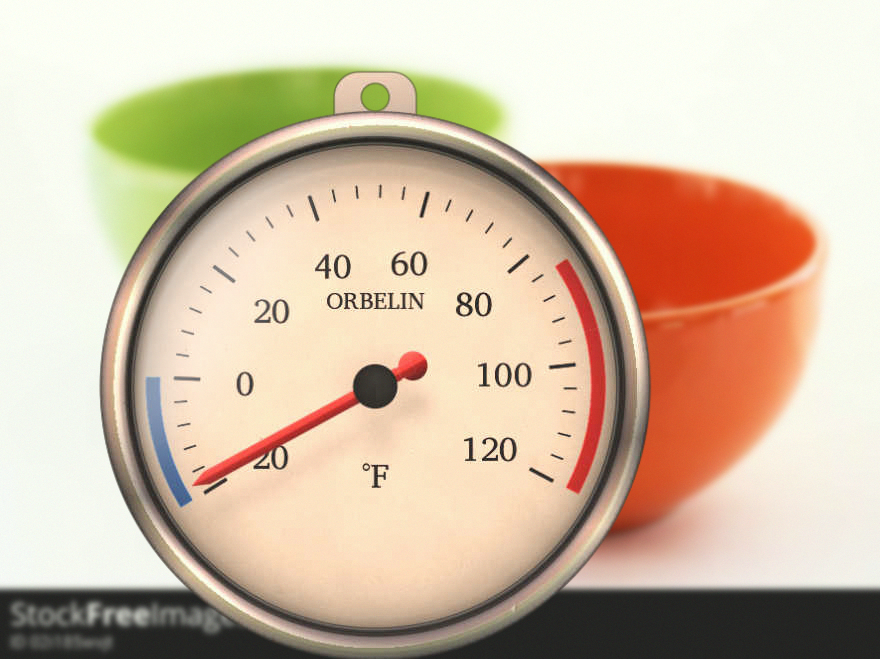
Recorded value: °F -18
